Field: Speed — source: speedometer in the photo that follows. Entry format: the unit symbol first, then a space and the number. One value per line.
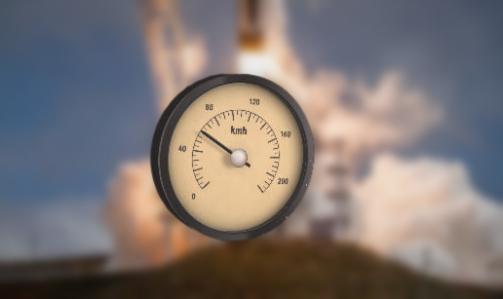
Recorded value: km/h 60
